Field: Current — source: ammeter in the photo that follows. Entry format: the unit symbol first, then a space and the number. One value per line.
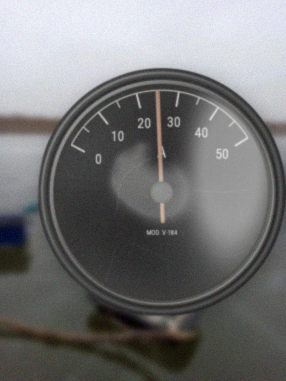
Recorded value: A 25
